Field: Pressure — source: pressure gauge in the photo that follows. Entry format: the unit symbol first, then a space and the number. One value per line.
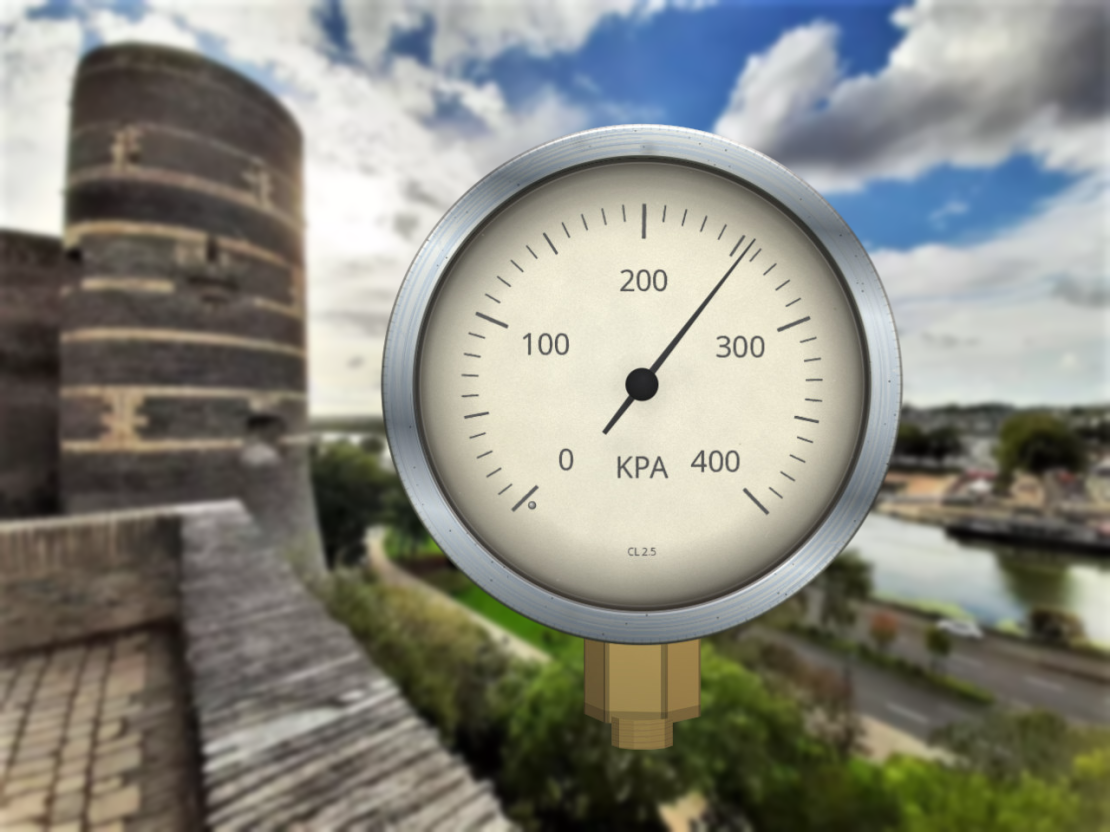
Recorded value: kPa 255
